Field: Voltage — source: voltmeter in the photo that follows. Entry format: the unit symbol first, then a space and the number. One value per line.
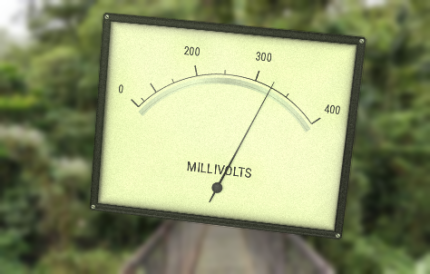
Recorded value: mV 325
